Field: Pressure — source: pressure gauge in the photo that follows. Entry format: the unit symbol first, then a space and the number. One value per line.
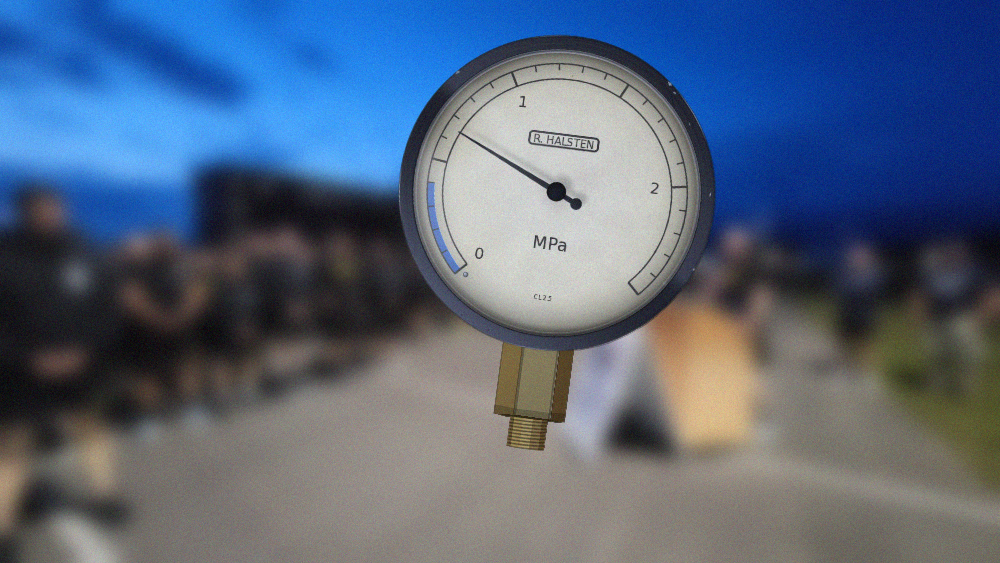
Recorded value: MPa 0.65
